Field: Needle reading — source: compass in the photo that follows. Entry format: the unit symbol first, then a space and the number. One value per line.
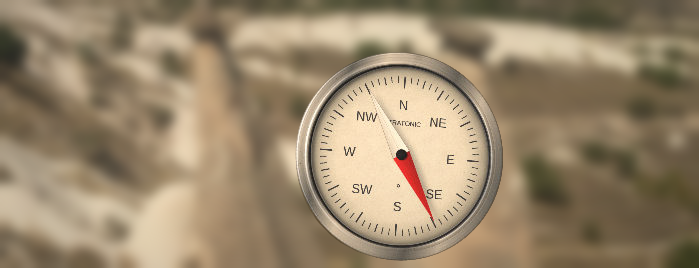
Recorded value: ° 150
